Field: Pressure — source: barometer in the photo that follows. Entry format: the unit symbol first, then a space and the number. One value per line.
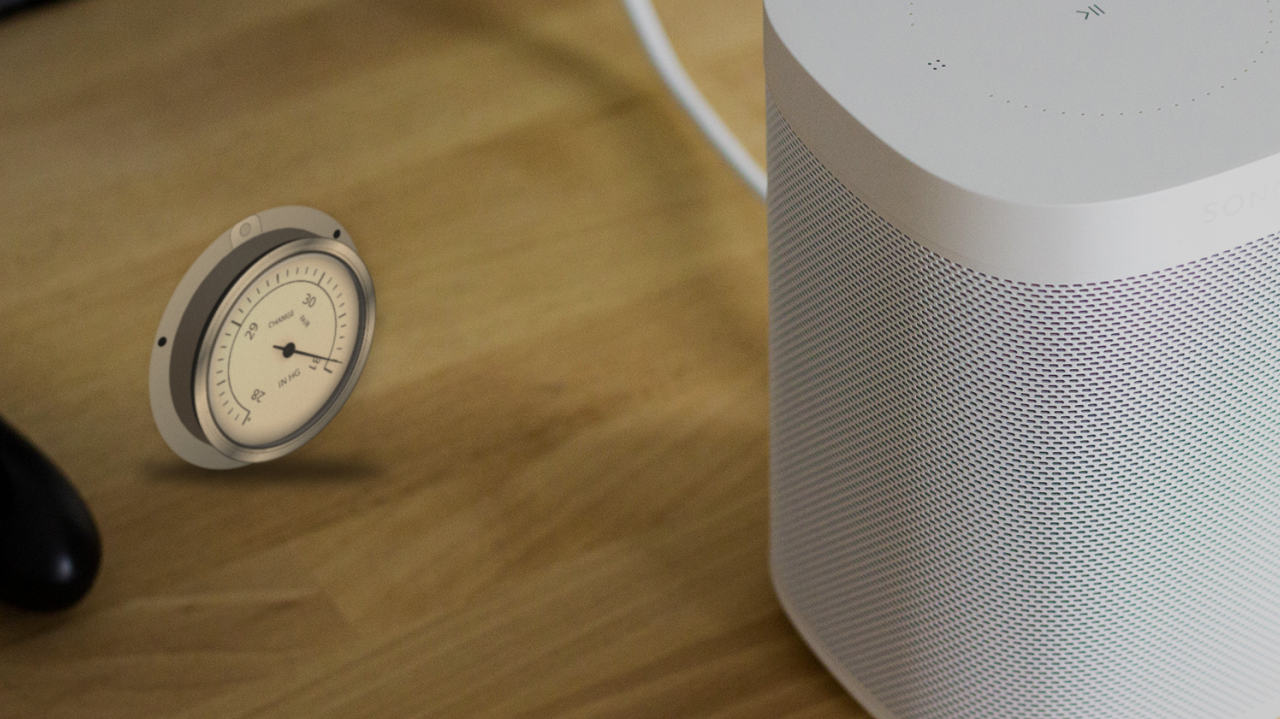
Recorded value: inHg 30.9
